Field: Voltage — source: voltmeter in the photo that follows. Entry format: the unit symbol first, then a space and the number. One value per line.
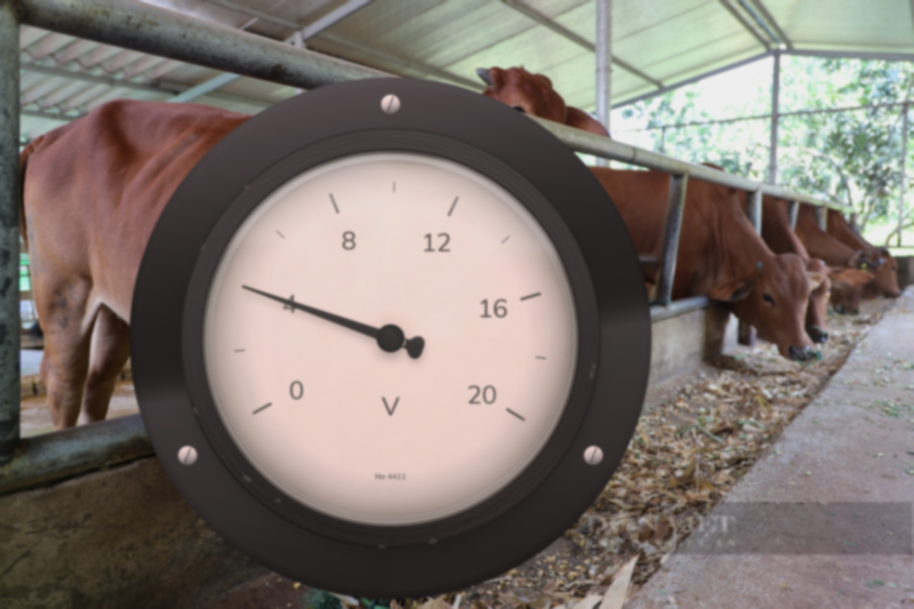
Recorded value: V 4
